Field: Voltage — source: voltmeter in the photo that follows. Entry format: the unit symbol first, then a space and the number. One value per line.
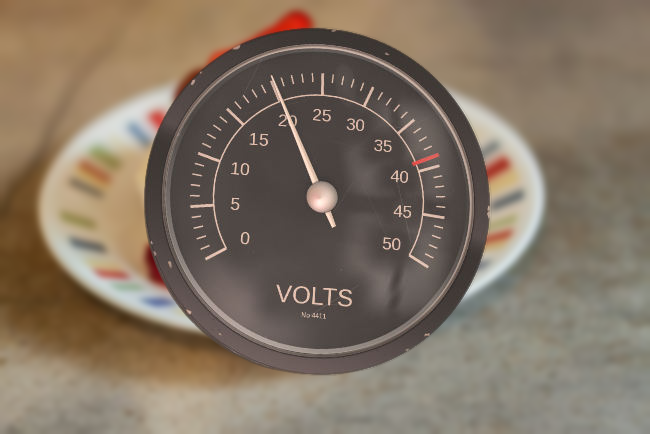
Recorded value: V 20
